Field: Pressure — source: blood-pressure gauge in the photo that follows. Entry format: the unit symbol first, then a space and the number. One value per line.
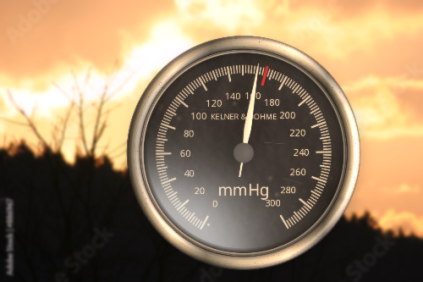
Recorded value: mmHg 160
